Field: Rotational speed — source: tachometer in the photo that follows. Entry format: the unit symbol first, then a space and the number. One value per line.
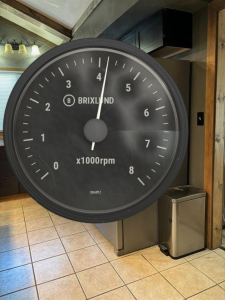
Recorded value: rpm 4200
